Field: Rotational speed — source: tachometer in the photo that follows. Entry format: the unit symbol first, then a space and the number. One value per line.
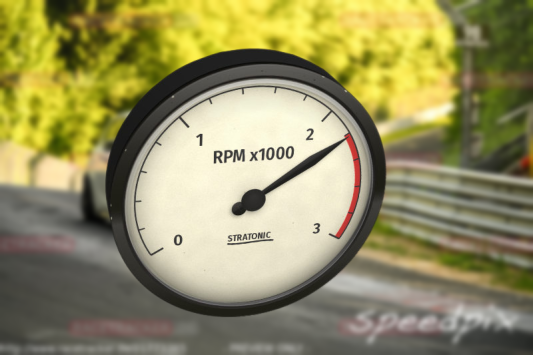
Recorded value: rpm 2200
